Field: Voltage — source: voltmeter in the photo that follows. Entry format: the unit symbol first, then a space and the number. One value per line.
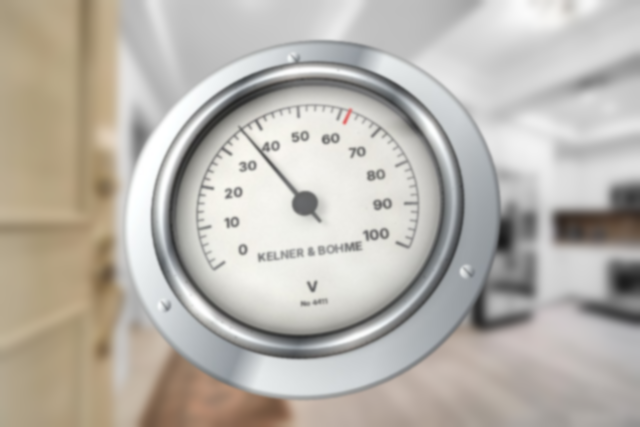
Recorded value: V 36
